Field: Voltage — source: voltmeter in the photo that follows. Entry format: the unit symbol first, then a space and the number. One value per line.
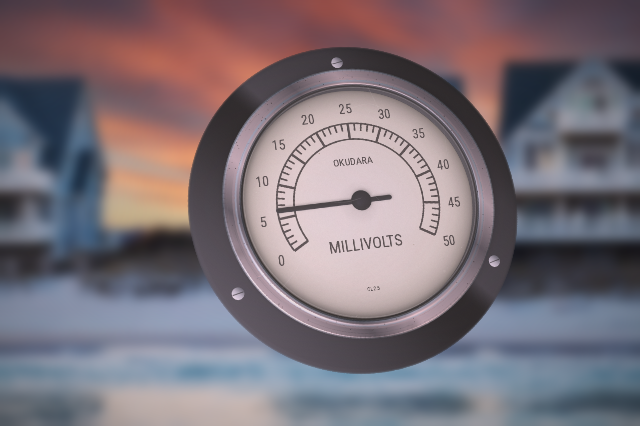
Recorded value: mV 6
